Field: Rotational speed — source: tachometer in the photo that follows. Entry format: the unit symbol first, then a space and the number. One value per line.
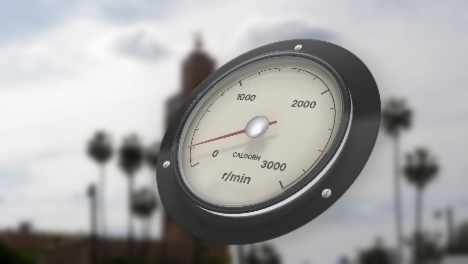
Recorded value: rpm 200
